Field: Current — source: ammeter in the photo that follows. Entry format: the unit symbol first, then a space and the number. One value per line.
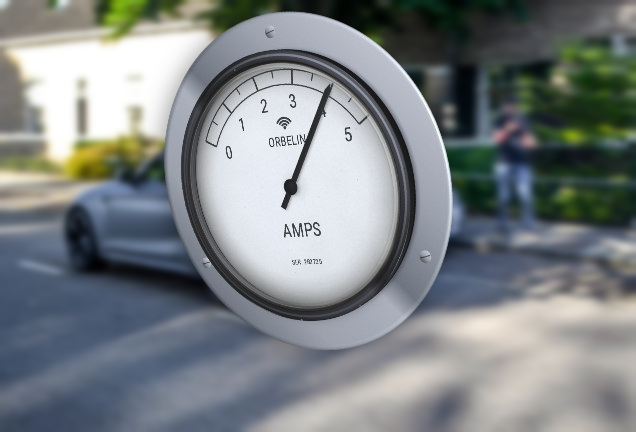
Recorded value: A 4
